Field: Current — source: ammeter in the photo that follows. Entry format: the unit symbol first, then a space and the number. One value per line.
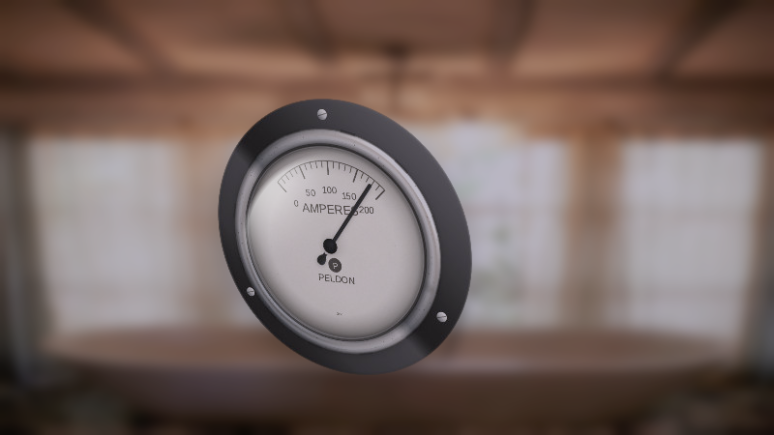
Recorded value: A 180
